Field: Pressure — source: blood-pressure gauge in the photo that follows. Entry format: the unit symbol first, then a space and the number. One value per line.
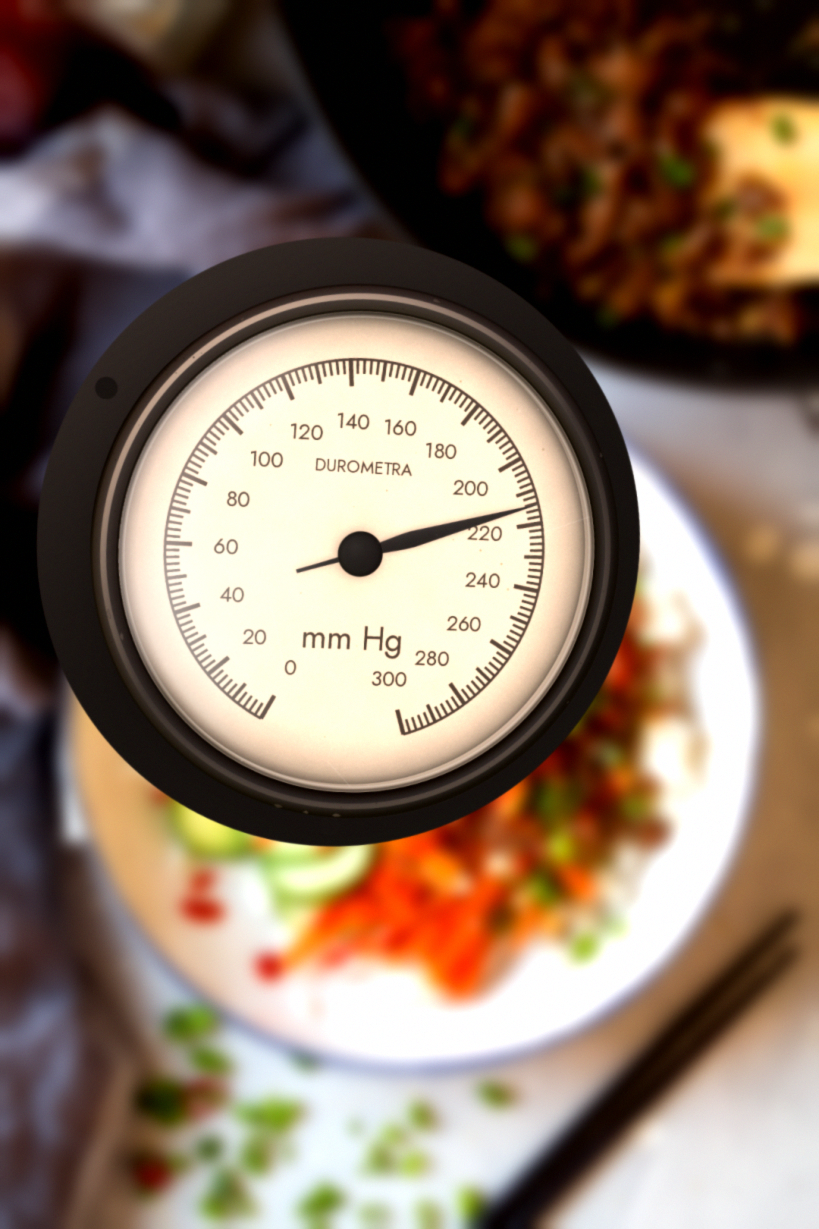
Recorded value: mmHg 214
